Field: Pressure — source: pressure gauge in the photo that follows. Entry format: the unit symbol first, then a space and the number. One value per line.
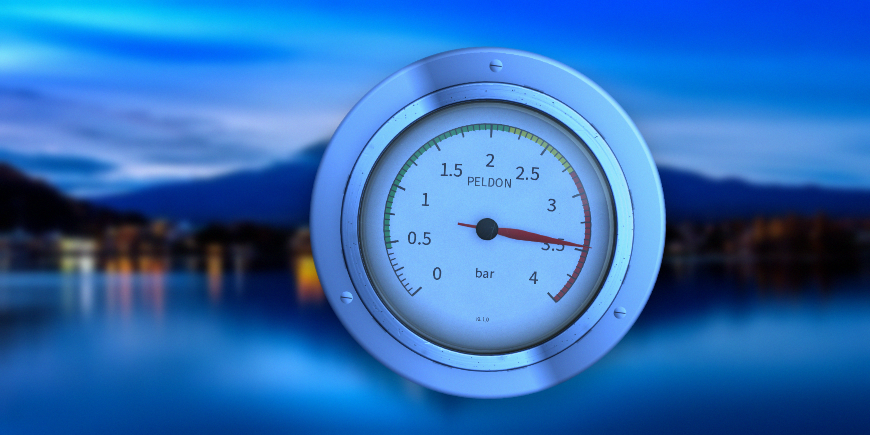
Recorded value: bar 3.45
